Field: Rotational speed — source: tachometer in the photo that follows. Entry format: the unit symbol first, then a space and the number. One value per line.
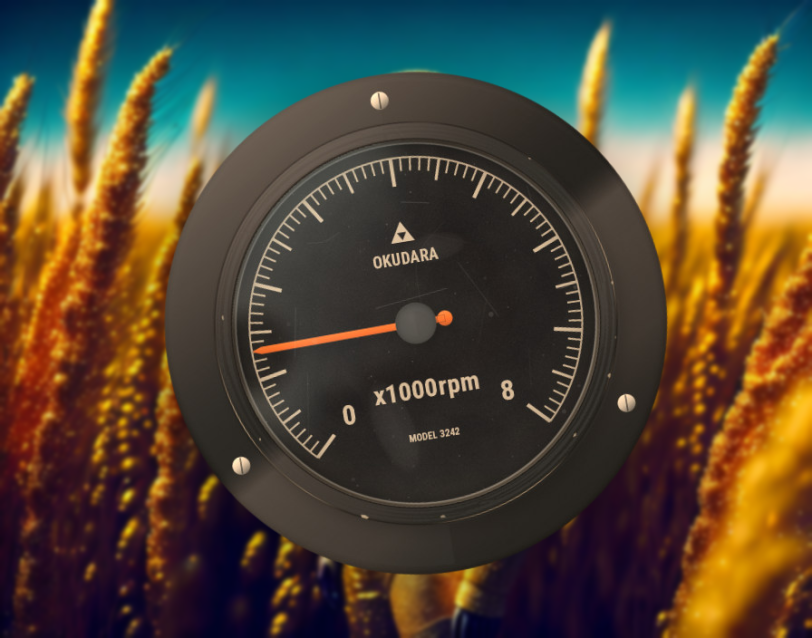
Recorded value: rpm 1300
